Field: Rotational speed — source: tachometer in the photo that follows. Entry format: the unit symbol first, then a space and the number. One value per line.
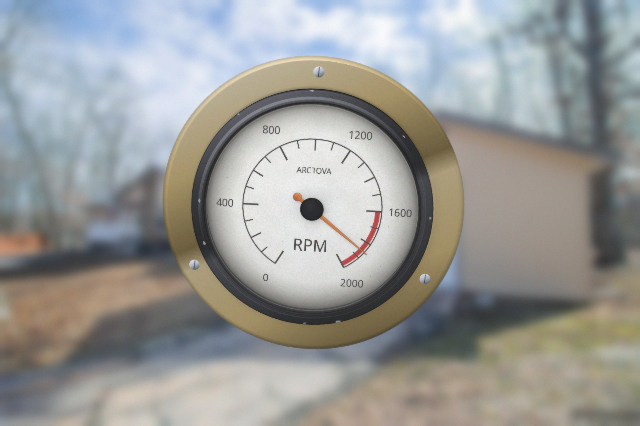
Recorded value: rpm 1850
